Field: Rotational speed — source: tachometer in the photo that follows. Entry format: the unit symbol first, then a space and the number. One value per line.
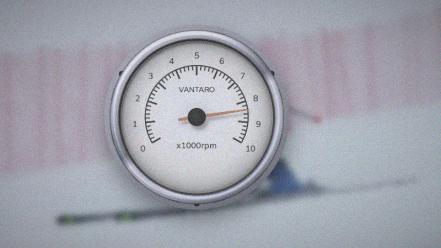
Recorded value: rpm 8400
